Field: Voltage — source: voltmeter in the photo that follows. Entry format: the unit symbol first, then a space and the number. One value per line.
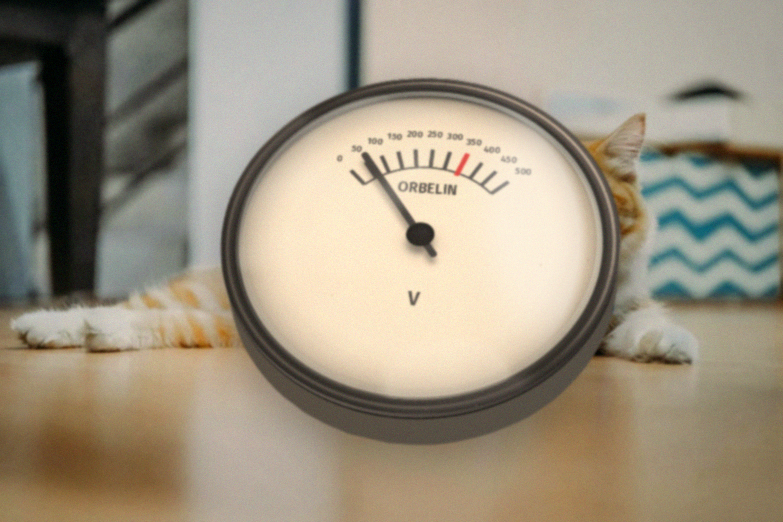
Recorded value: V 50
